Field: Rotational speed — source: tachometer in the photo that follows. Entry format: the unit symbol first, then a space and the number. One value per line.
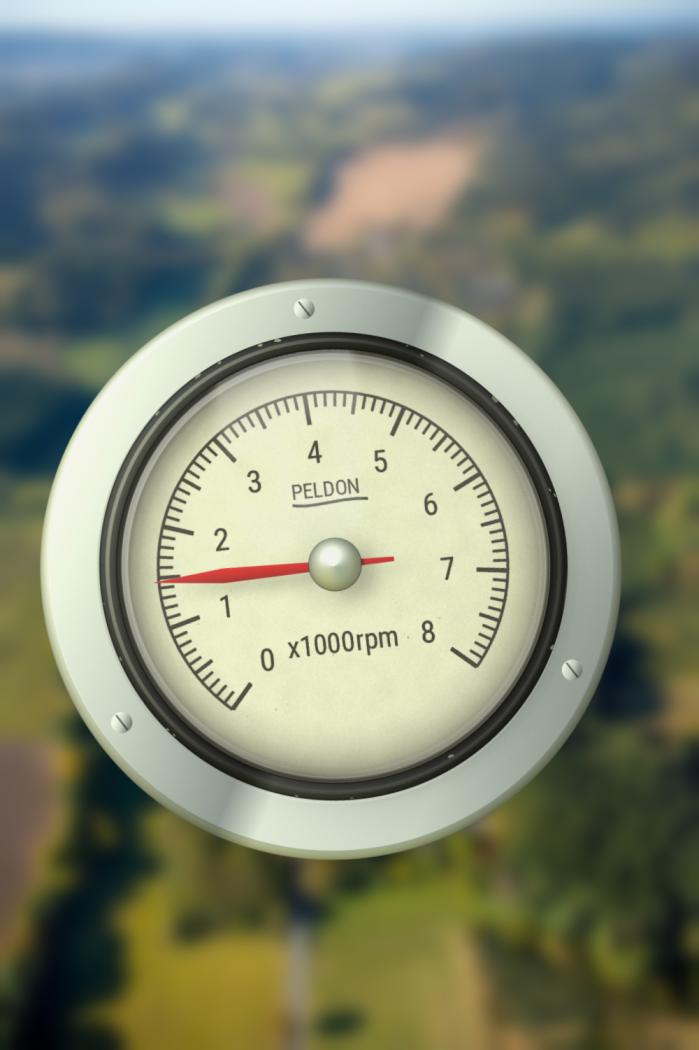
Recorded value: rpm 1450
